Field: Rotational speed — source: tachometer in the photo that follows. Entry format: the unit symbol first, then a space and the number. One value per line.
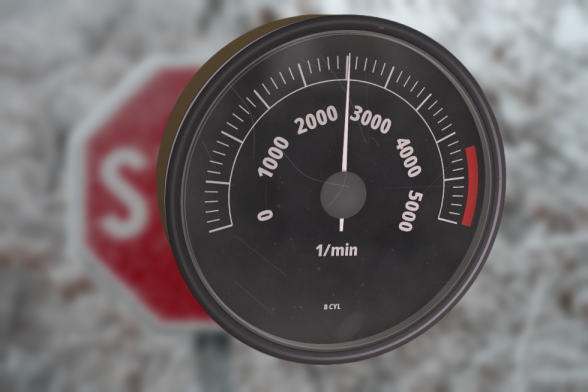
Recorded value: rpm 2500
